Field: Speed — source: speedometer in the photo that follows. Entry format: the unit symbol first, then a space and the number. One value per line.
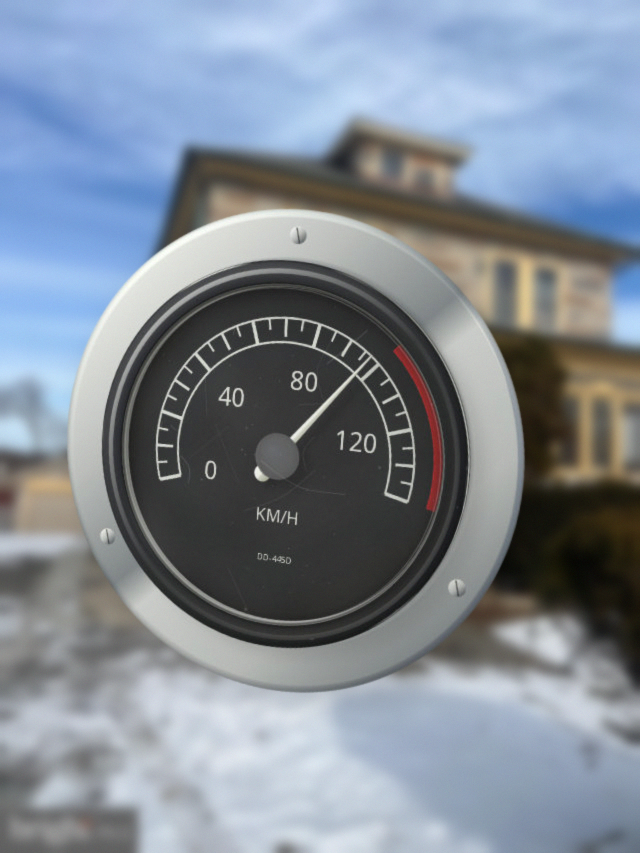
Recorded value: km/h 97.5
